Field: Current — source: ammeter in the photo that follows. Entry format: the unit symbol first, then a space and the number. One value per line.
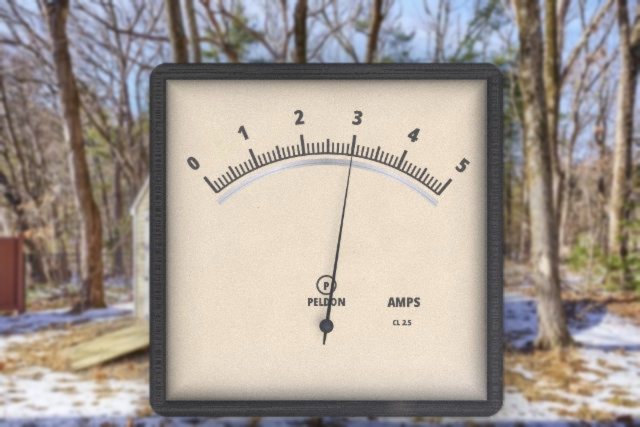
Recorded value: A 3
